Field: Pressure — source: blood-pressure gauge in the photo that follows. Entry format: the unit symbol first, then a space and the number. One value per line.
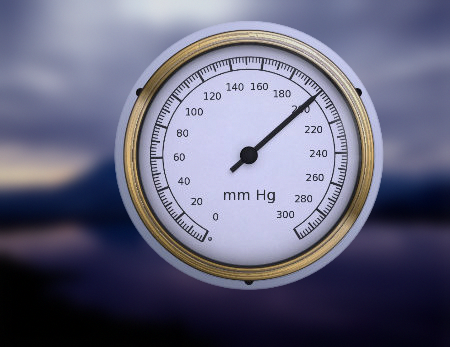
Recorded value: mmHg 200
